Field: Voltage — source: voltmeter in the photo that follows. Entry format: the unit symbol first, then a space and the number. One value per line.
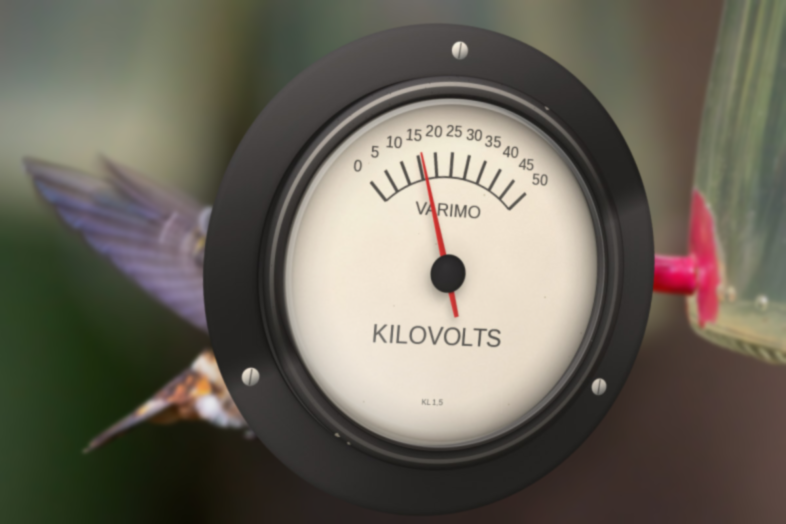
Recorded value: kV 15
